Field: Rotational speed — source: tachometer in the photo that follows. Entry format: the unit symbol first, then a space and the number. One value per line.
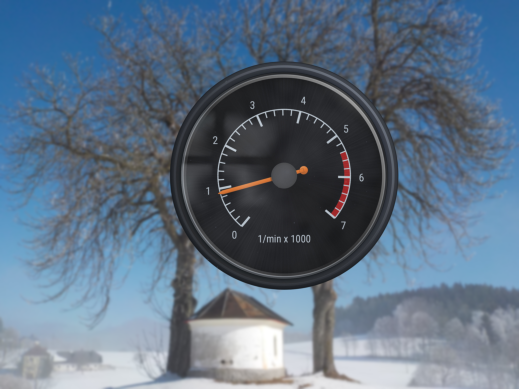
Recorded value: rpm 900
